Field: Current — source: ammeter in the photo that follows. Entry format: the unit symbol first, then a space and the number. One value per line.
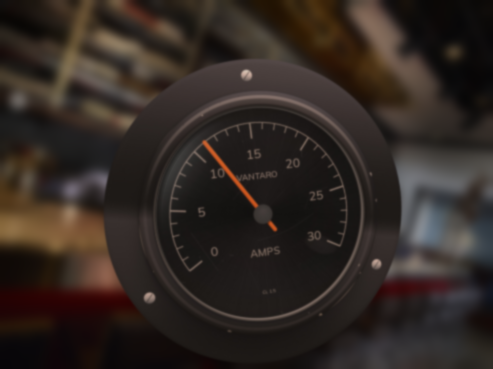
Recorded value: A 11
